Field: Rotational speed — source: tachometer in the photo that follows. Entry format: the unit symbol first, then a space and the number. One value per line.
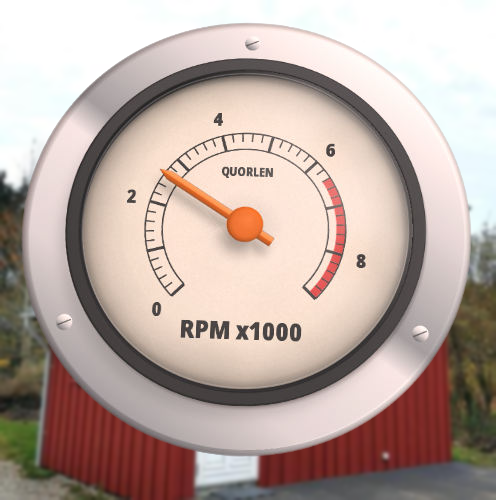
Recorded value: rpm 2600
